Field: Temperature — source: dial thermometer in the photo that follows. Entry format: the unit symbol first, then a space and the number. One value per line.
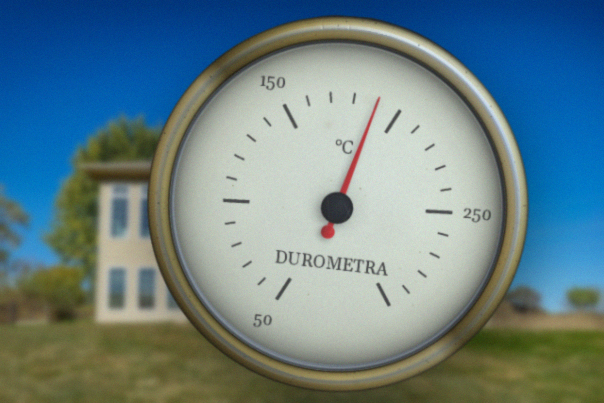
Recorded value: °C 190
